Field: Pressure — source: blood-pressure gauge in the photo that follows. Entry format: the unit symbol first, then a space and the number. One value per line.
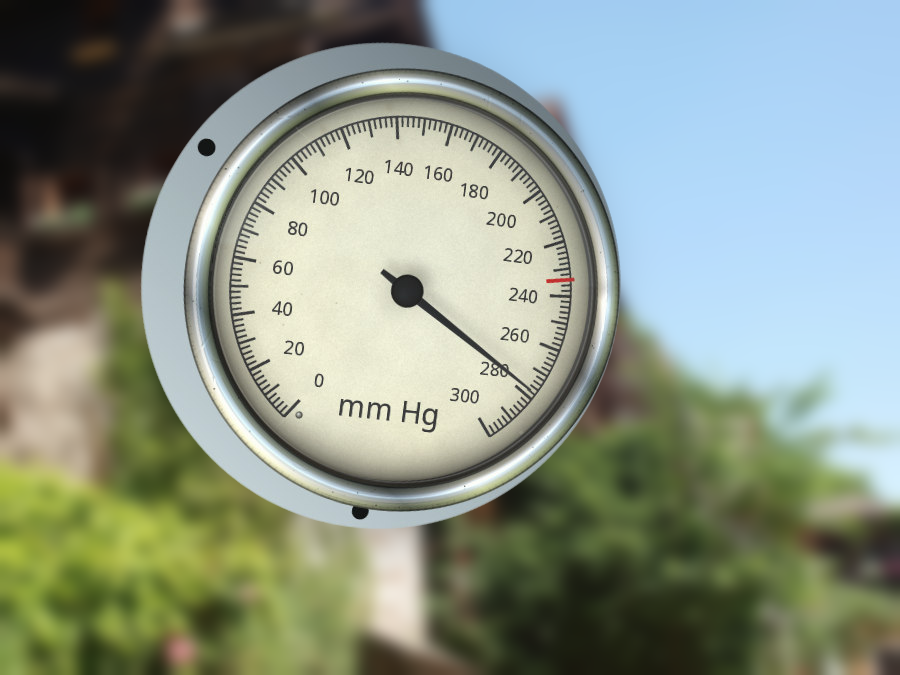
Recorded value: mmHg 278
